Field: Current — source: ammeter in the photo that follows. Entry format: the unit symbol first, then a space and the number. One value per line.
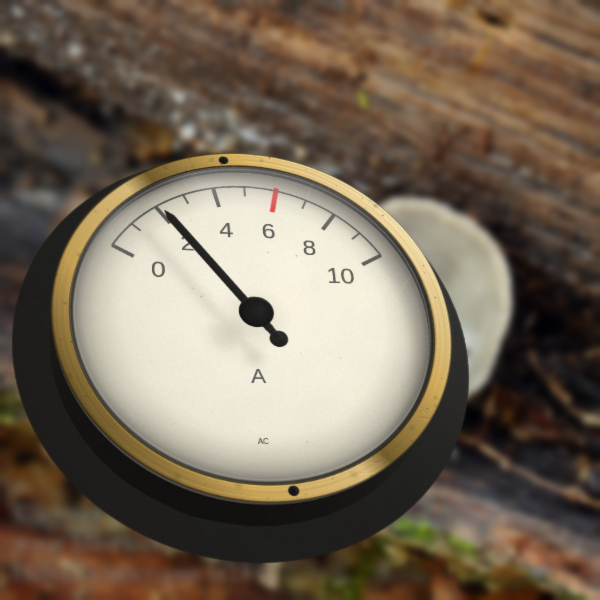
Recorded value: A 2
